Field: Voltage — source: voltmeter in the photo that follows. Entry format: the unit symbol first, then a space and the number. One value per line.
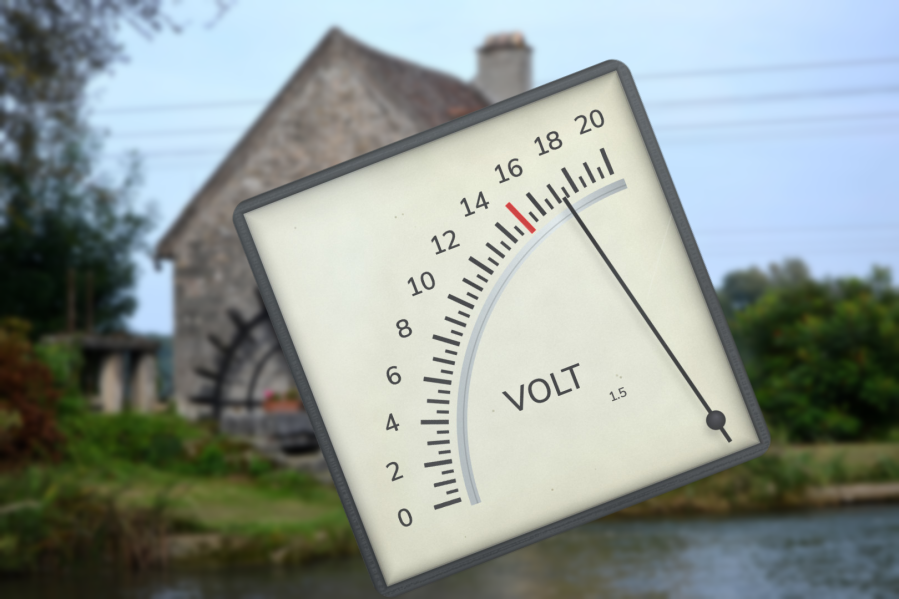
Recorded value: V 17.25
